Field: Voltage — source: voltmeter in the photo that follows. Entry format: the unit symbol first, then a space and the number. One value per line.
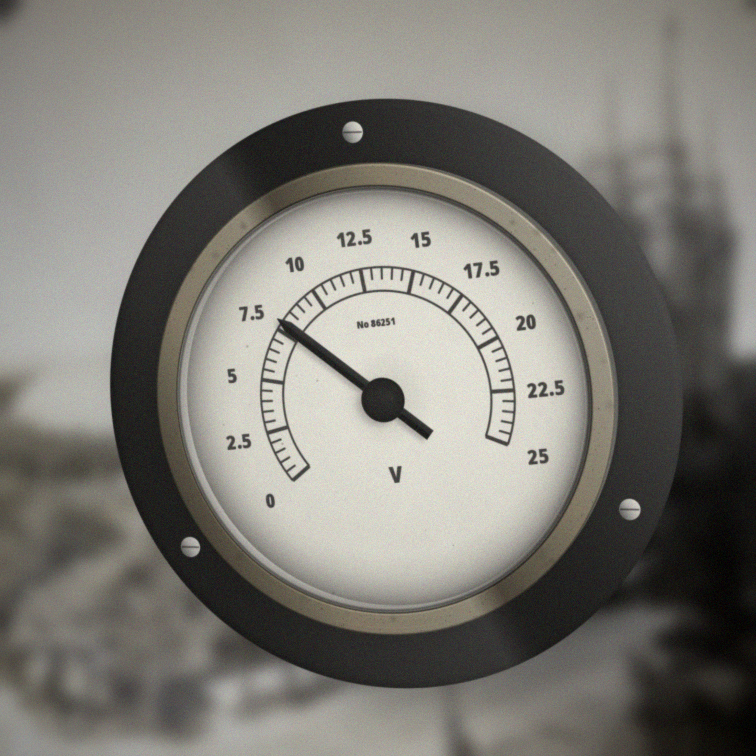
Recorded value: V 8
